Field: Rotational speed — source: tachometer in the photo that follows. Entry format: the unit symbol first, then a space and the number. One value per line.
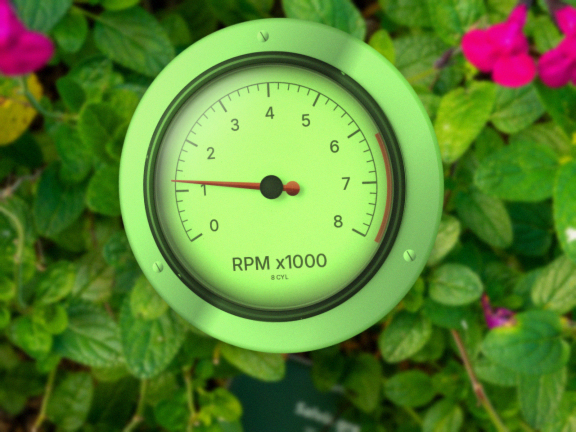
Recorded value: rpm 1200
